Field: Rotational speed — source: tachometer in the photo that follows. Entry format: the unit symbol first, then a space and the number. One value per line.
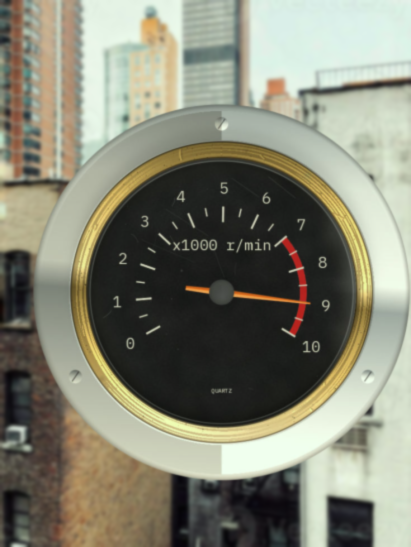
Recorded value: rpm 9000
